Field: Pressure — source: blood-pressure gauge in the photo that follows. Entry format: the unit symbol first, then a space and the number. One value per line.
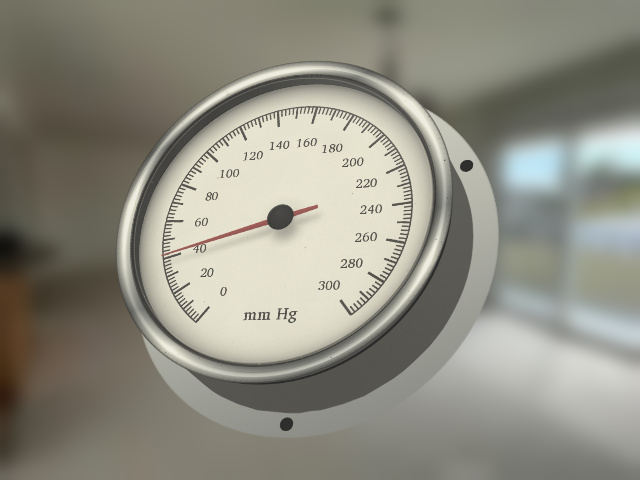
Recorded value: mmHg 40
